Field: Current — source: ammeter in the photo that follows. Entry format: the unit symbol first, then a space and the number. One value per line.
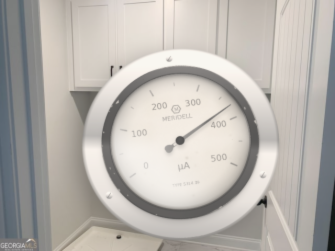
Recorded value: µA 375
